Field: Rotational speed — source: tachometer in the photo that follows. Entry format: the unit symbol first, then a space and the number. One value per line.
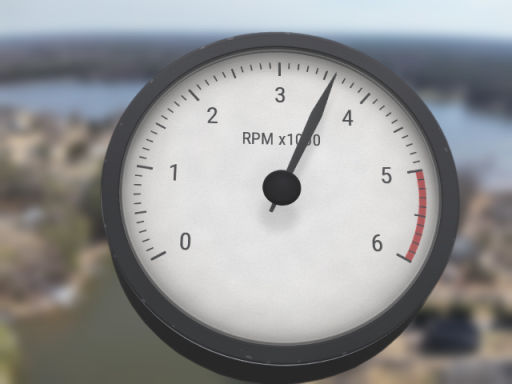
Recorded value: rpm 3600
